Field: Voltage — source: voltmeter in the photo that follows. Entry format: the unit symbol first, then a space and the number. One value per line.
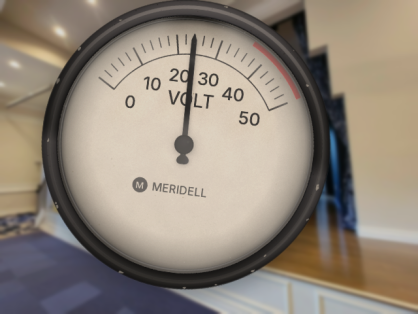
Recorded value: V 24
